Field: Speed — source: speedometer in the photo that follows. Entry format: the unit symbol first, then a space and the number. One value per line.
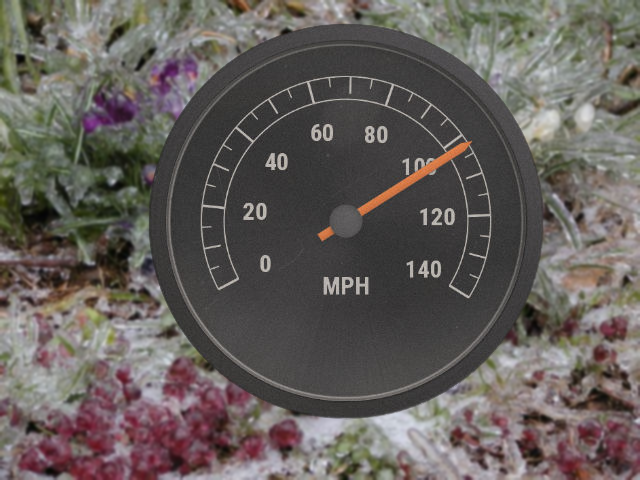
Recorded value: mph 102.5
